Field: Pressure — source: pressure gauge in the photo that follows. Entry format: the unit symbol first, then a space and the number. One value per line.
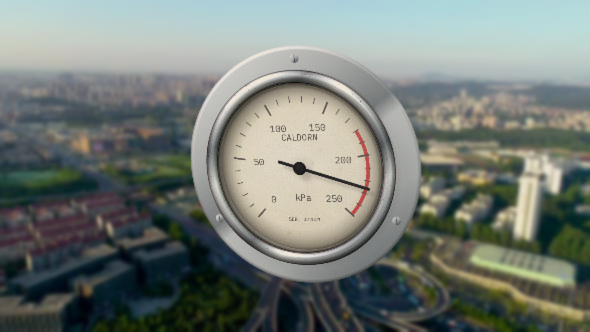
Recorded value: kPa 225
